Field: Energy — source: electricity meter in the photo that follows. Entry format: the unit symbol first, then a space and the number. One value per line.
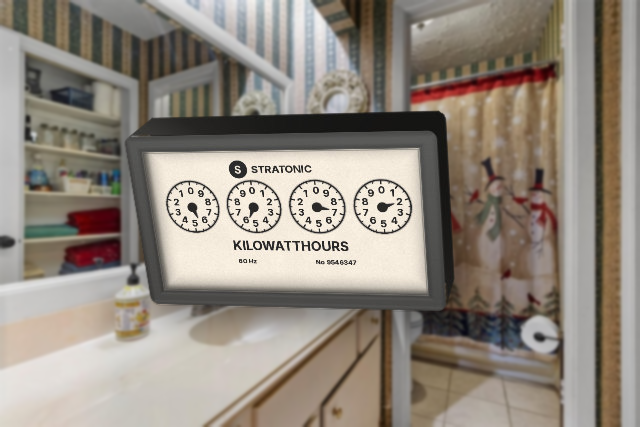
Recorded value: kWh 5572
